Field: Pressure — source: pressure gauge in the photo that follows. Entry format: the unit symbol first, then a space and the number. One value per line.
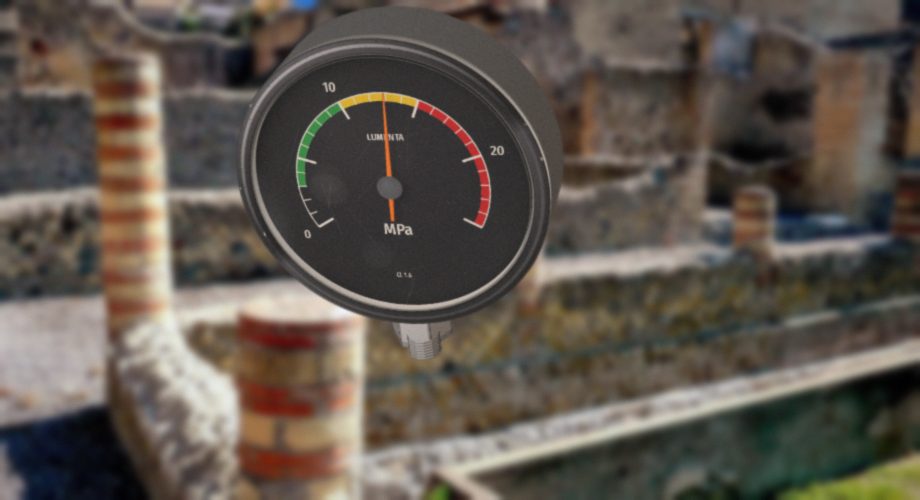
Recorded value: MPa 13
